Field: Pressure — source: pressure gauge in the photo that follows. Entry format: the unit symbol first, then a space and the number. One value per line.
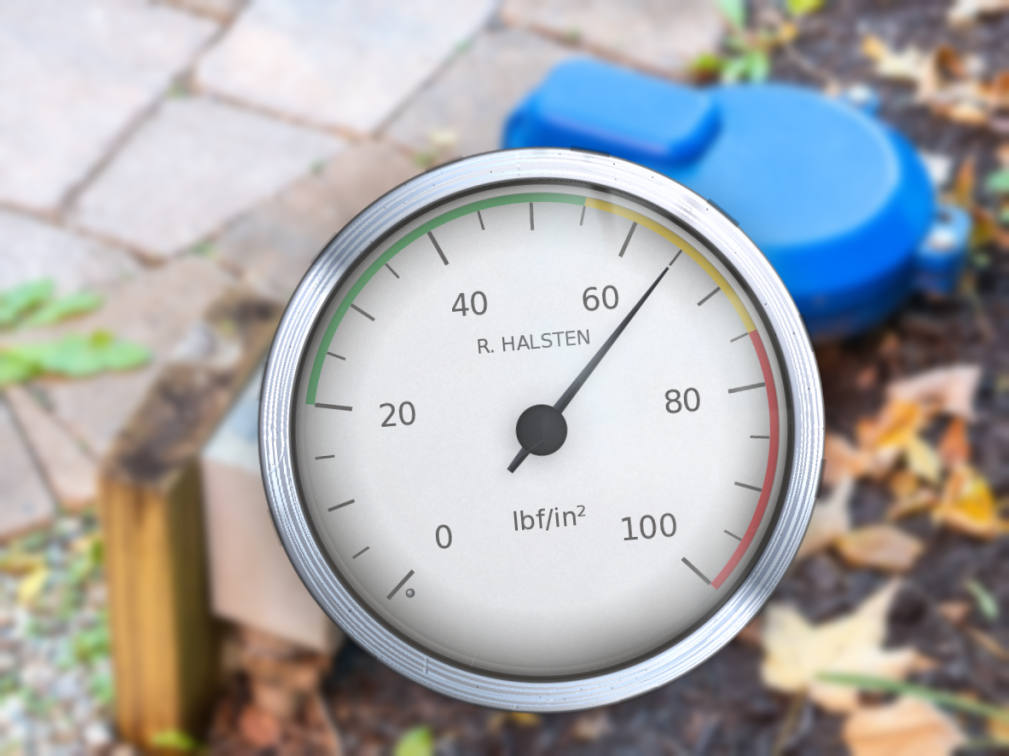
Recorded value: psi 65
